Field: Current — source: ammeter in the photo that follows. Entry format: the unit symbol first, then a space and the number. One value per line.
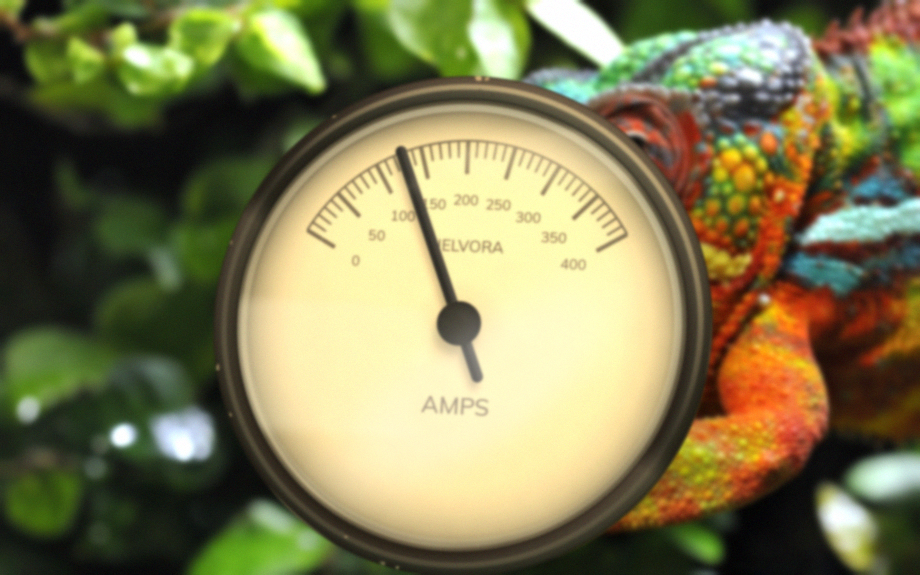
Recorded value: A 130
